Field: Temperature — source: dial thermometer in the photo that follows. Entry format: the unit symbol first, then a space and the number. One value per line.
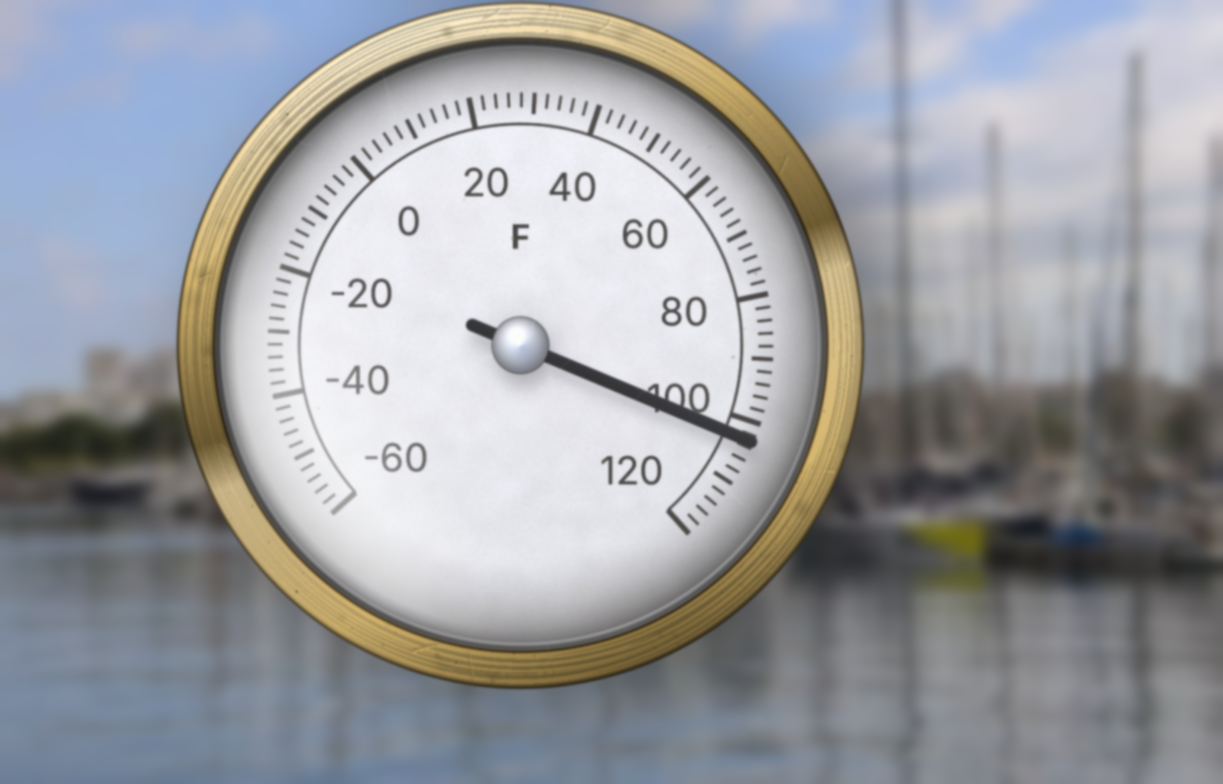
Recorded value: °F 103
